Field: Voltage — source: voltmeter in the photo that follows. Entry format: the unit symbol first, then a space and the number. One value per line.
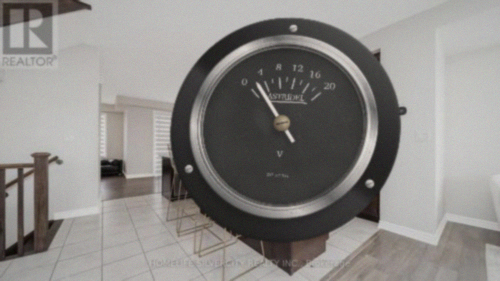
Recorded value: V 2
